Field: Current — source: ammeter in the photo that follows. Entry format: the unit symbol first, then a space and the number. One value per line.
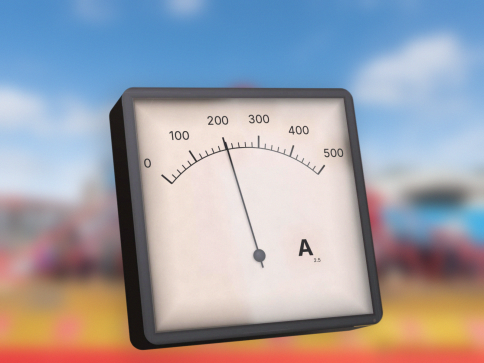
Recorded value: A 200
